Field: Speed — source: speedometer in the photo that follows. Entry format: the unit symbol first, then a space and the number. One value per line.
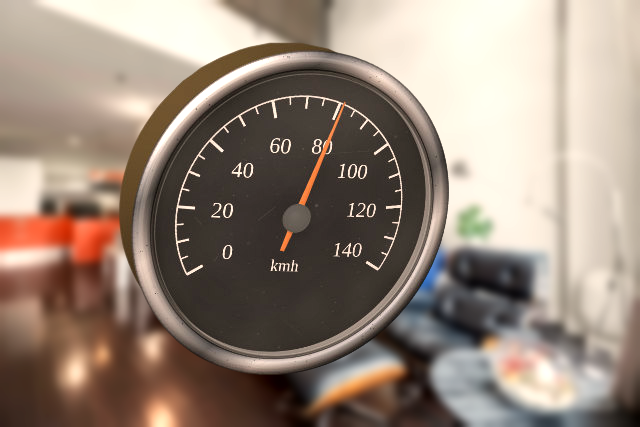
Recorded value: km/h 80
